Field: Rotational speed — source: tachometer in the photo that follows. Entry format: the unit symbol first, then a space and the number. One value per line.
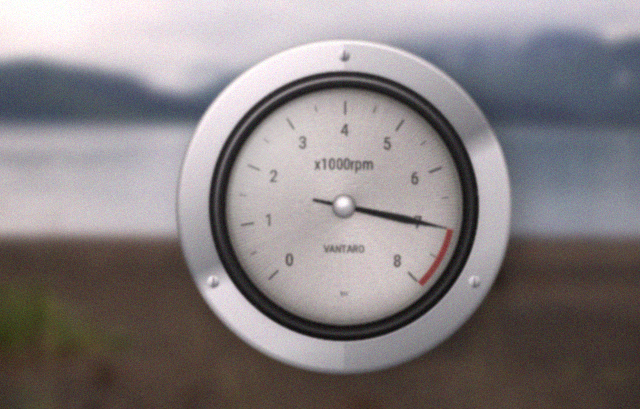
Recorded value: rpm 7000
